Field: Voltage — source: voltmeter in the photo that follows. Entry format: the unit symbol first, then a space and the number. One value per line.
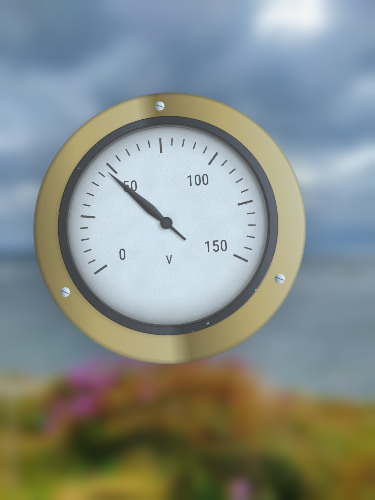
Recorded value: V 47.5
